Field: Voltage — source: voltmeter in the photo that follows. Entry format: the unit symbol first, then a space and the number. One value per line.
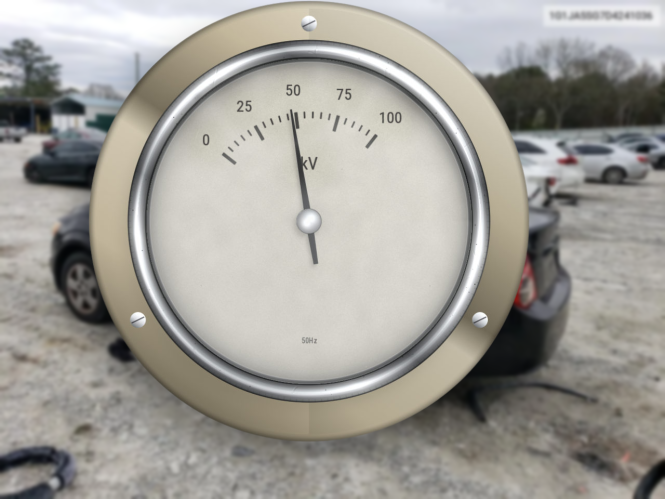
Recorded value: kV 47.5
